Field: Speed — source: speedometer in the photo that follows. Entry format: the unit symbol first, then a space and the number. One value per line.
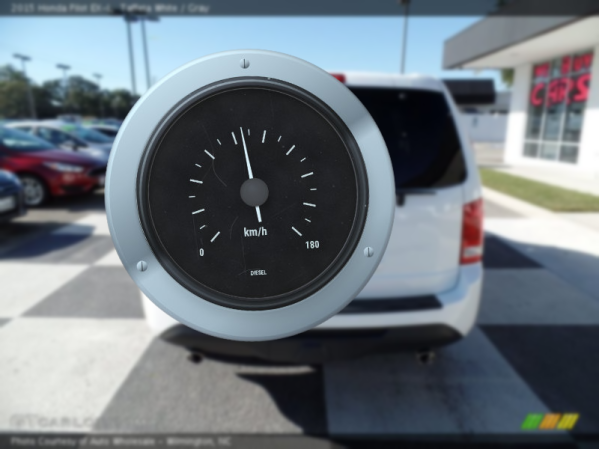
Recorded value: km/h 85
